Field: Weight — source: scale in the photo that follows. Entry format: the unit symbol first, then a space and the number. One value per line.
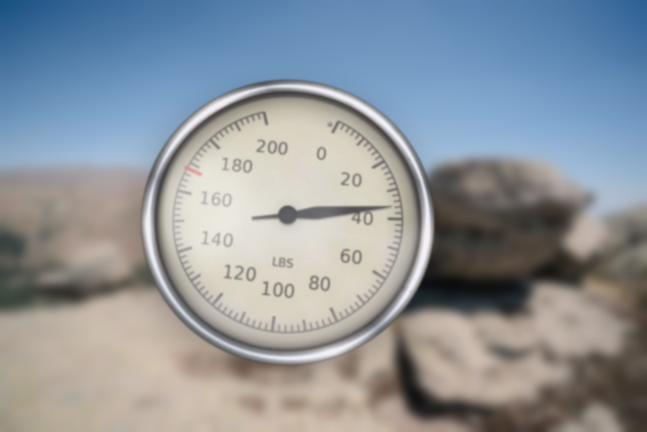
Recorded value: lb 36
